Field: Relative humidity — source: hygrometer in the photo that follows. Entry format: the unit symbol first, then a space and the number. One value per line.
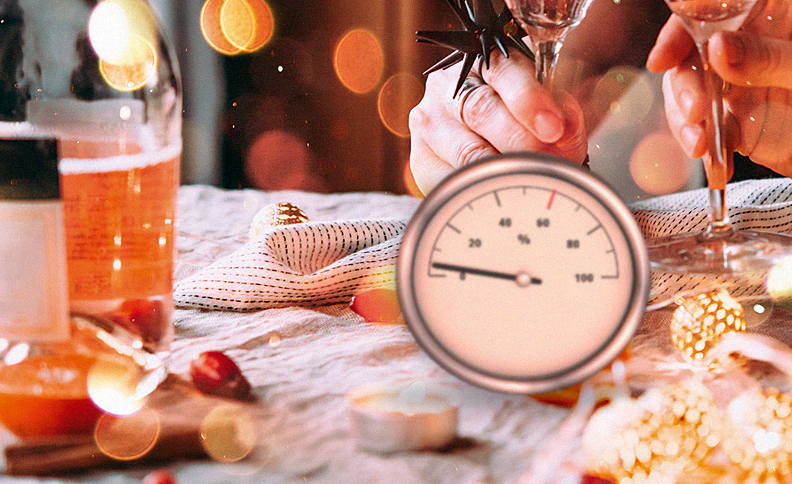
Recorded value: % 5
